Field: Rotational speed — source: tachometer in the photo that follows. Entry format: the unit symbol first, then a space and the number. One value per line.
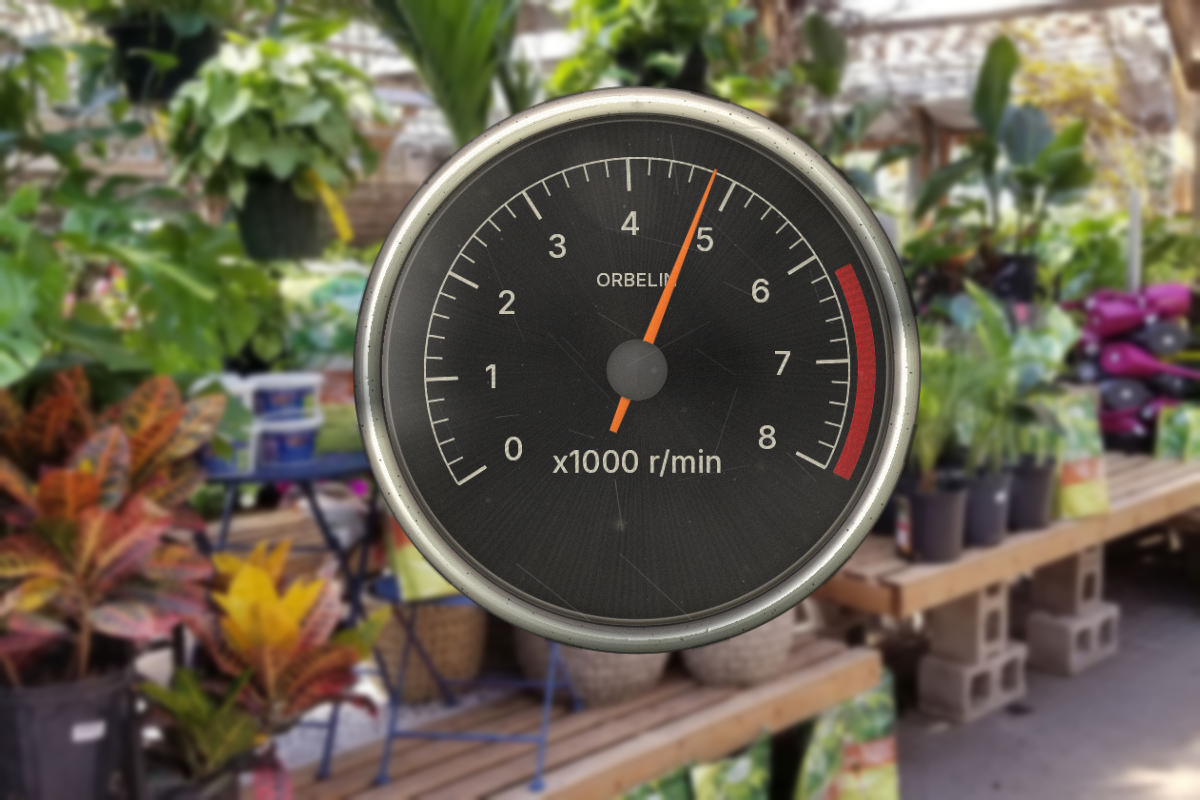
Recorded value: rpm 4800
